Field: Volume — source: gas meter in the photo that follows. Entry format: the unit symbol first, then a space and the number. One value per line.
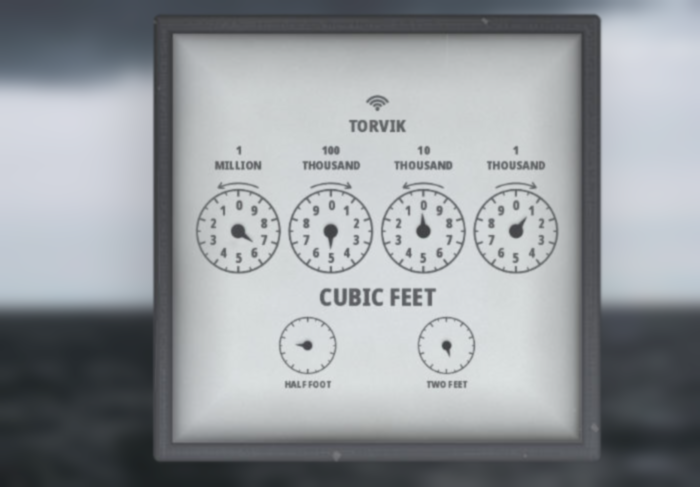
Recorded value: ft³ 650100
